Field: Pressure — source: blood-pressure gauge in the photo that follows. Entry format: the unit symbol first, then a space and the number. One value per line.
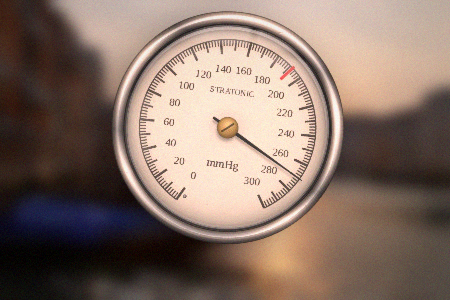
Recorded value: mmHg 270
